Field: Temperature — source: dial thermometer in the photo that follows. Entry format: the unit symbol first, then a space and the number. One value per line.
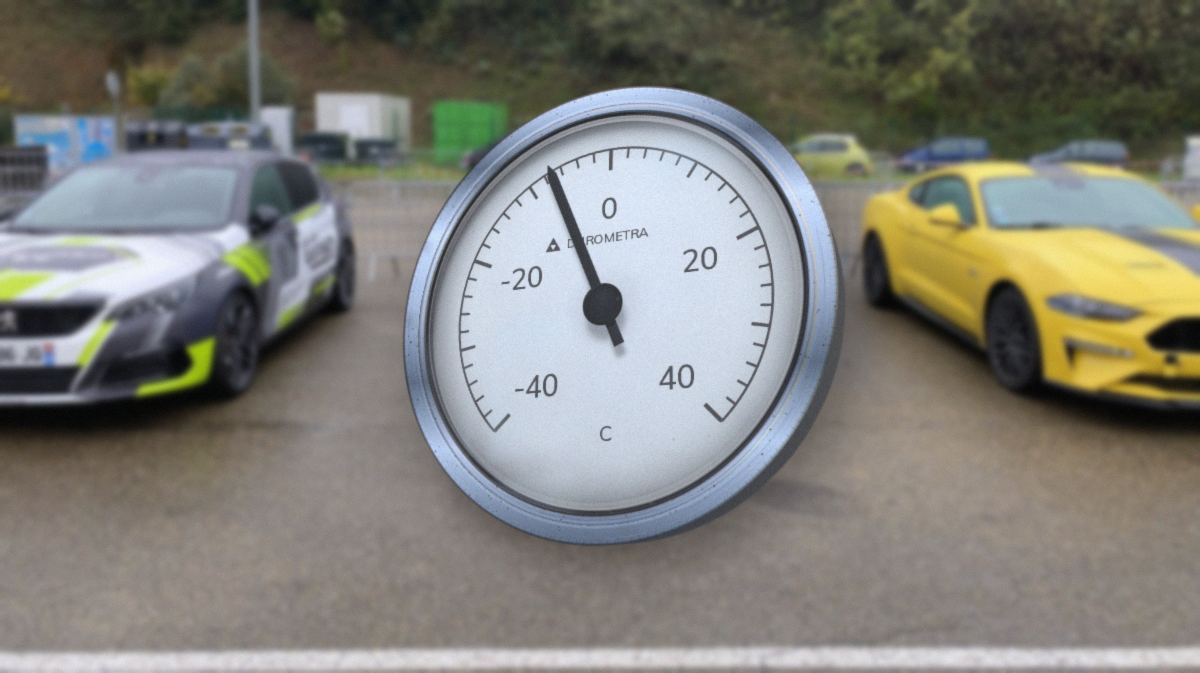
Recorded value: °C -7
